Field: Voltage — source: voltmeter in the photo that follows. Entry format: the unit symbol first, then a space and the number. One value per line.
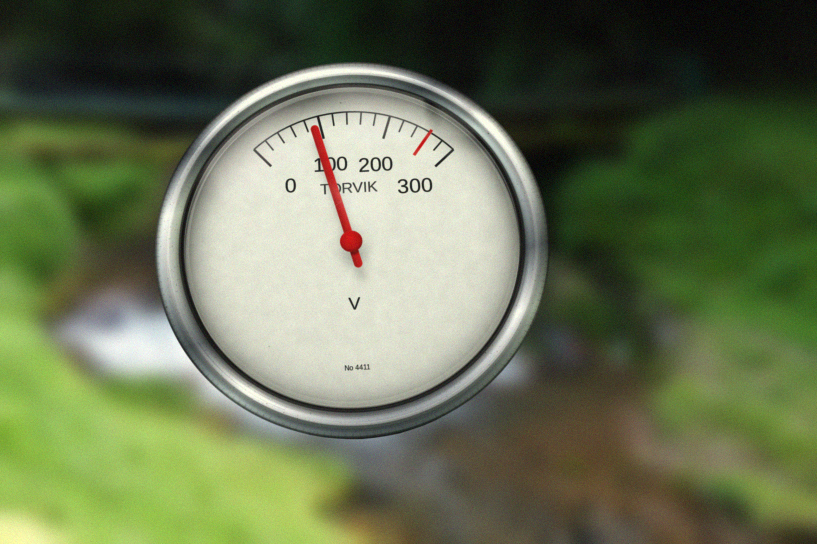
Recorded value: V 90
